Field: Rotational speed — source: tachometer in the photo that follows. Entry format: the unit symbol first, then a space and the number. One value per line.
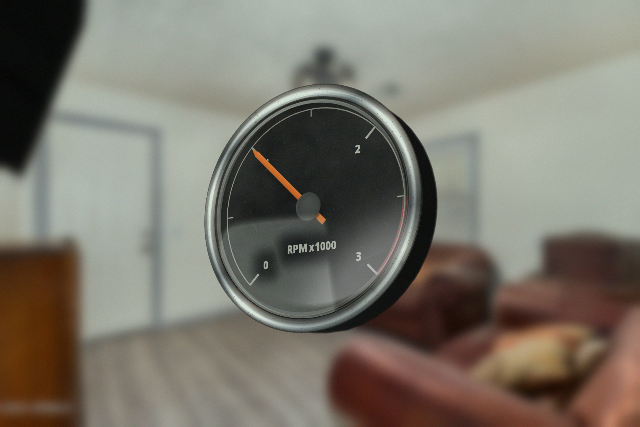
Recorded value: rpm 1000
